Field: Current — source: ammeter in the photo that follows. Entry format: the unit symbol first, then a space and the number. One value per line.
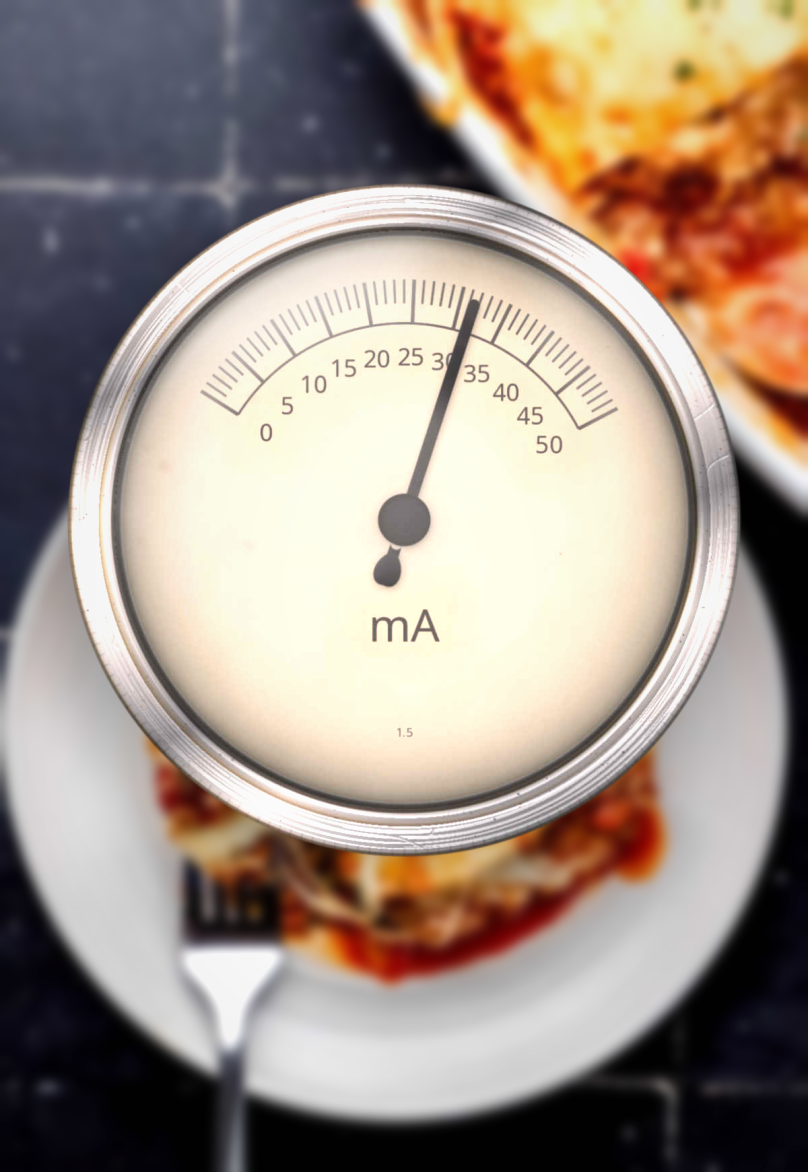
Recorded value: mA 31.5
